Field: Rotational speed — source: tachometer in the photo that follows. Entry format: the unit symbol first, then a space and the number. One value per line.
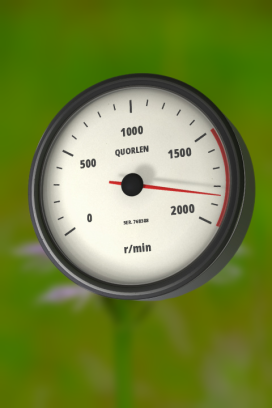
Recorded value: rpm 1850
